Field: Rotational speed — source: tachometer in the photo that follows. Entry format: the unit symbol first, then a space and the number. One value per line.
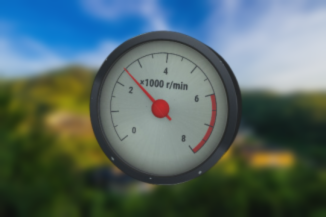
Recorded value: rpm 2500
